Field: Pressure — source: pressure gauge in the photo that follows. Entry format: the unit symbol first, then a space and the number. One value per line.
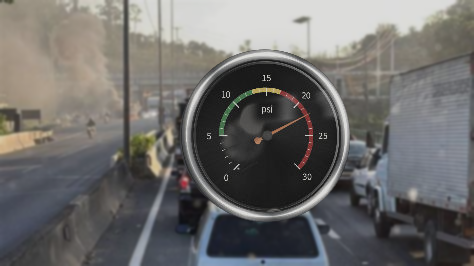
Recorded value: psi 22
